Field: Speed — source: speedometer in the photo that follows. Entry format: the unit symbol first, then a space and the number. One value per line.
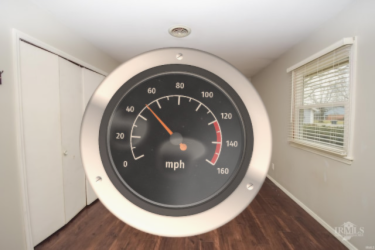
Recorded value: mph 50
